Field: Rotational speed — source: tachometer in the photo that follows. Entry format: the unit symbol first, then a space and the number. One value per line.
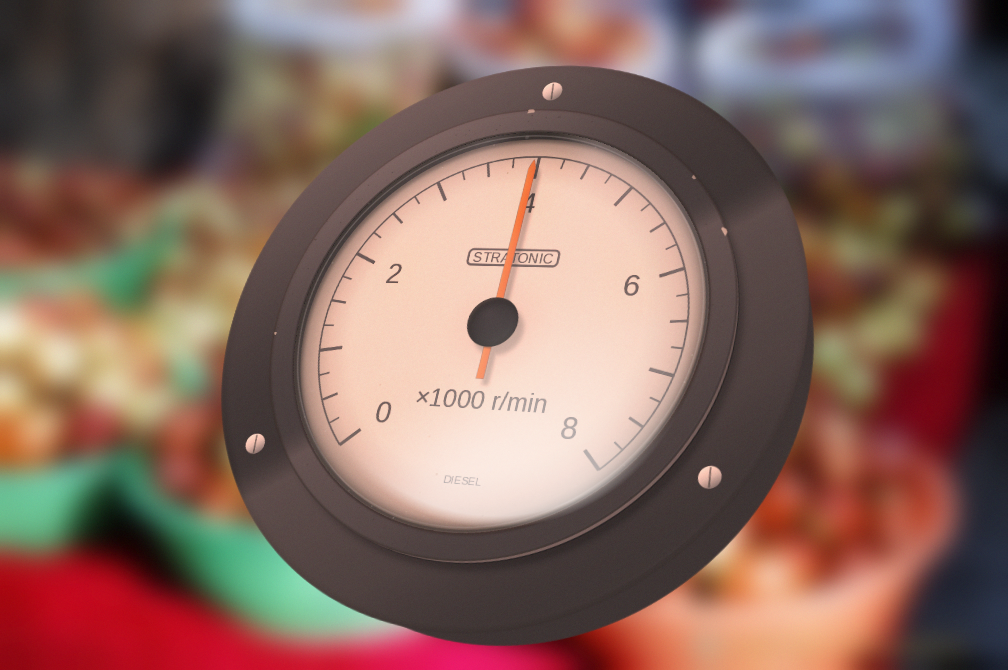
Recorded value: rpm 4000
